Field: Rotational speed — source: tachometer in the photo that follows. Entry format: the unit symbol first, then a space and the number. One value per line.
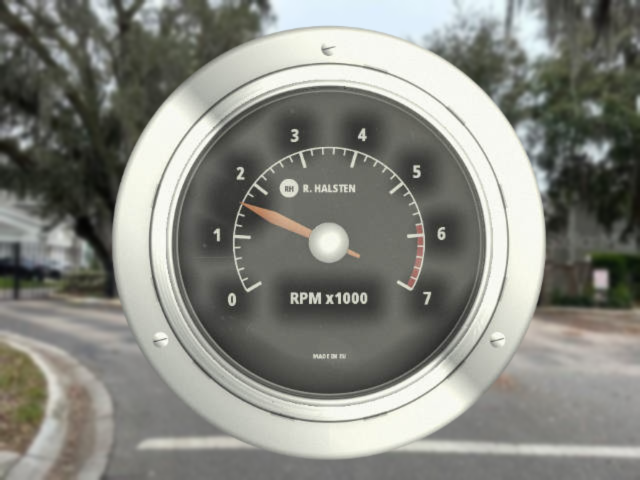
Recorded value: rpm 1600
